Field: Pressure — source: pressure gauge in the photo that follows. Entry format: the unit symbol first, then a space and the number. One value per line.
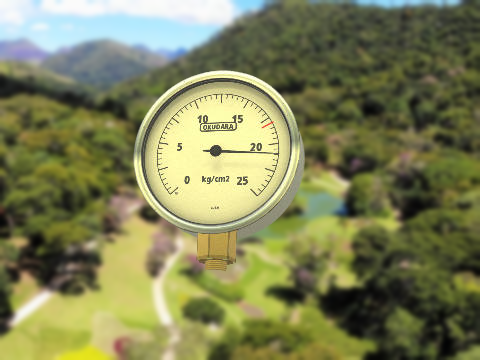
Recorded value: kg/cm² 21
